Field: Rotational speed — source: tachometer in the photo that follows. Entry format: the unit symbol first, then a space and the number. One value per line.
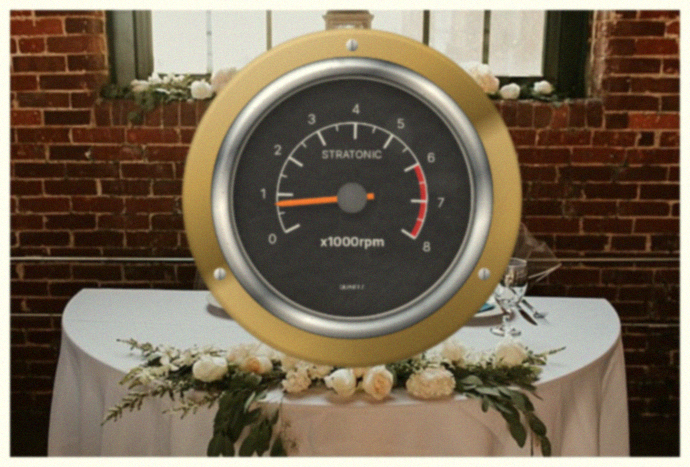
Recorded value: rpm 750
